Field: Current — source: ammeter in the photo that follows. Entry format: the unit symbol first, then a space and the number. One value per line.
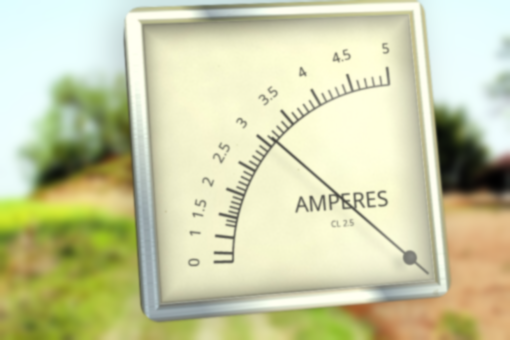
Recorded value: A 3.1
